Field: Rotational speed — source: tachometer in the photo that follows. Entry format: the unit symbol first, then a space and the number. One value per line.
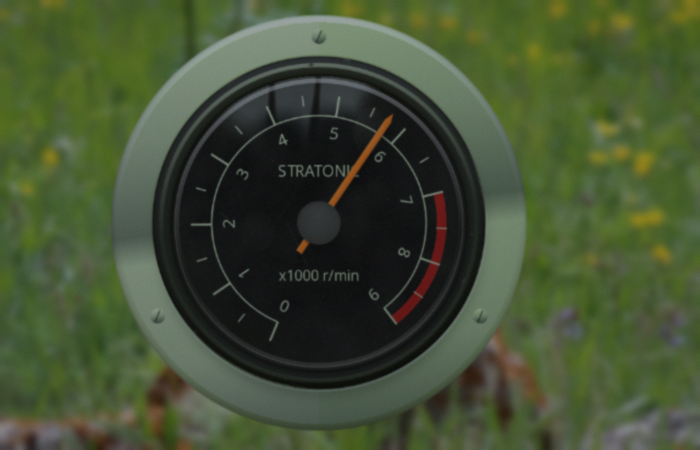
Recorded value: rpm 5750
